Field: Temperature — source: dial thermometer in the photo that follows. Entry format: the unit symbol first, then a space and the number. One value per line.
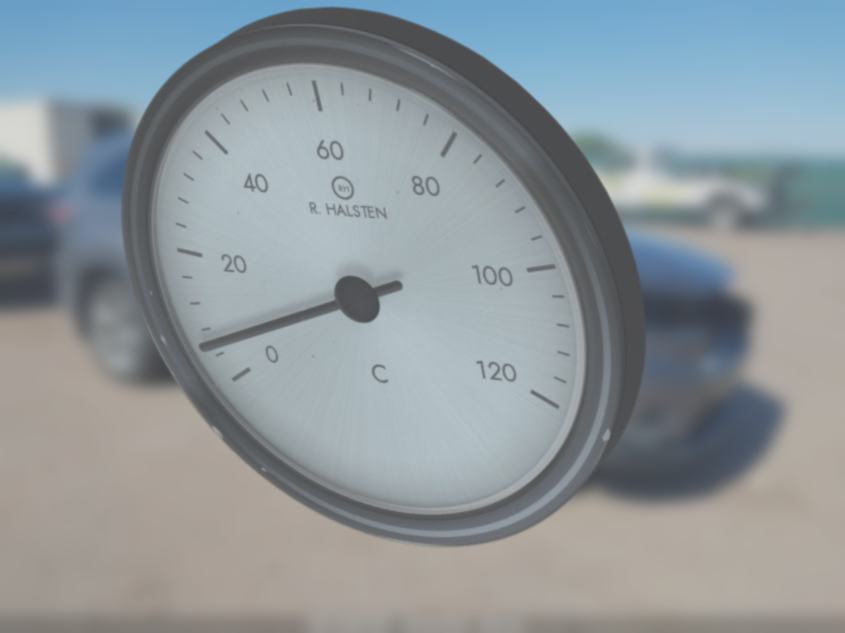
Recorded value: °C 6
